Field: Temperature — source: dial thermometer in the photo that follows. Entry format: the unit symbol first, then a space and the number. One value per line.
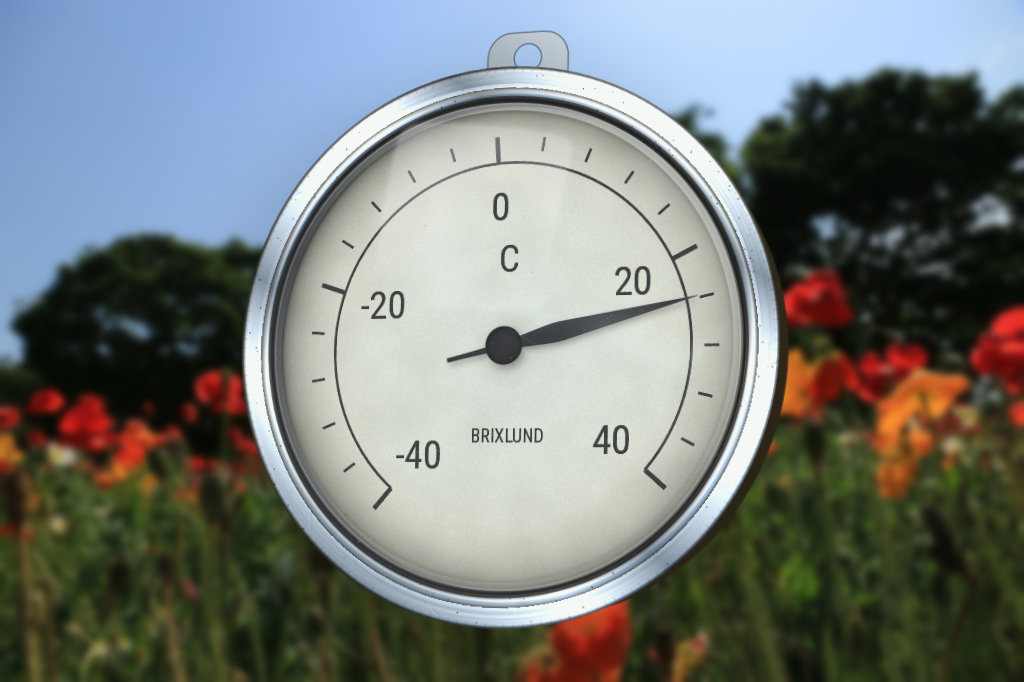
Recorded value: °C 24
